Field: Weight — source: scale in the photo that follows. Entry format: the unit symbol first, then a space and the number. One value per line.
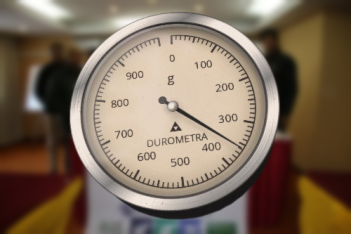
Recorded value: g 360
